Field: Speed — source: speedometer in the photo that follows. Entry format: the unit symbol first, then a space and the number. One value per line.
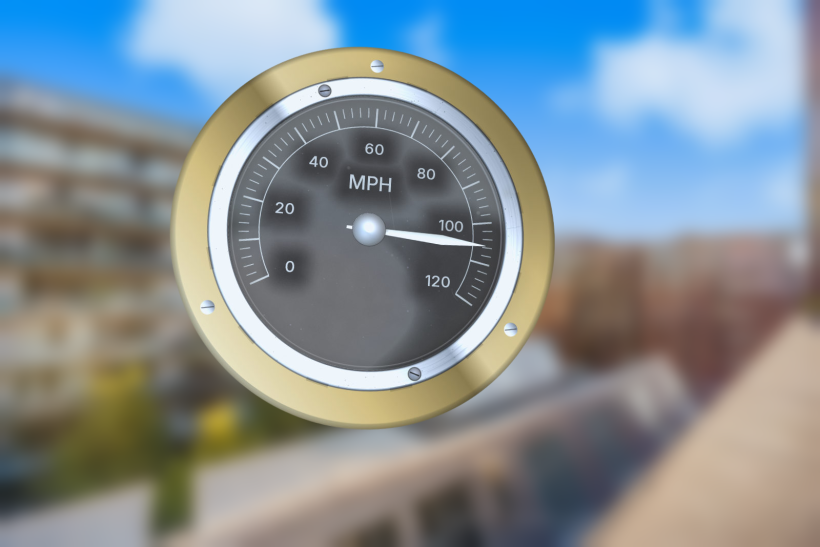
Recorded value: mph 106
